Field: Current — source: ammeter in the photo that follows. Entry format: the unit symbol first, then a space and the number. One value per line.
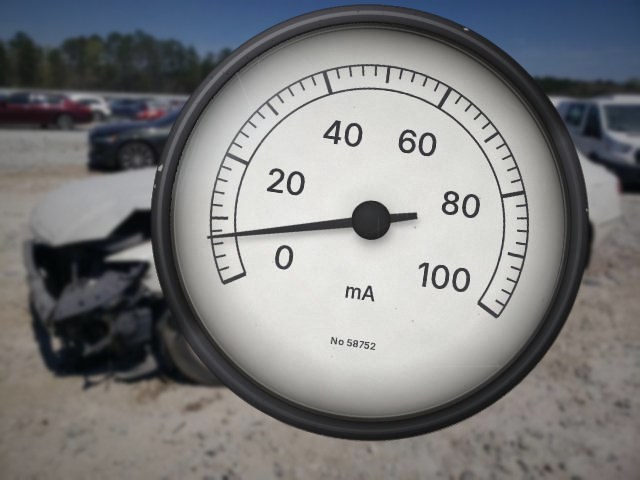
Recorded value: mA 7
